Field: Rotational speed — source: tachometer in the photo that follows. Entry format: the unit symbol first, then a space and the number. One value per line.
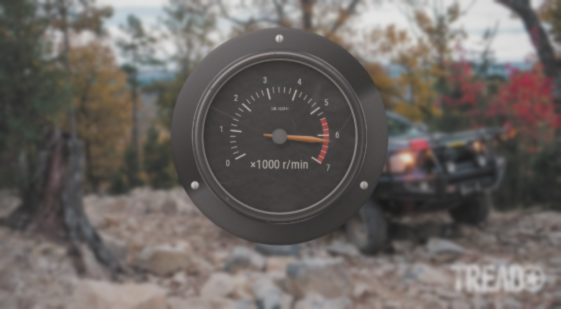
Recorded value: rpm 6200
